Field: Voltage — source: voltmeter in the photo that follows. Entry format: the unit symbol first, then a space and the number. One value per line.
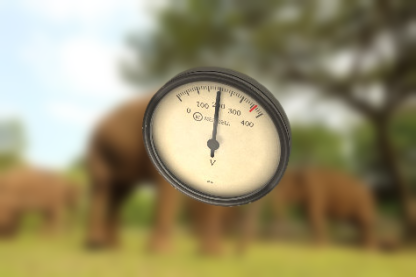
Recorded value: V 200
